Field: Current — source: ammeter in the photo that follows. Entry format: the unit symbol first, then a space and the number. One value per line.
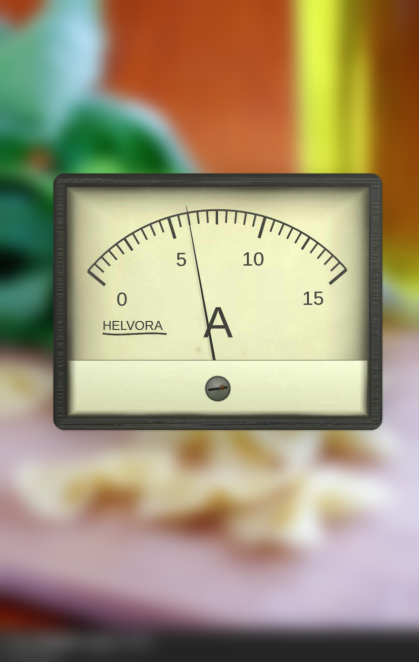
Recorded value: A 6
